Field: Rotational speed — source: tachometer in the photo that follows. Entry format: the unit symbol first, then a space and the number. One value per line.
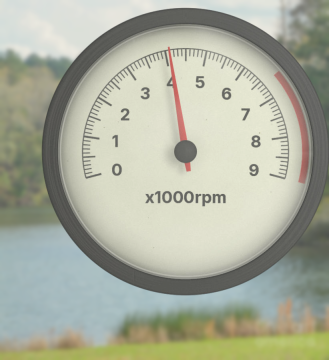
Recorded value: rpm 4100
